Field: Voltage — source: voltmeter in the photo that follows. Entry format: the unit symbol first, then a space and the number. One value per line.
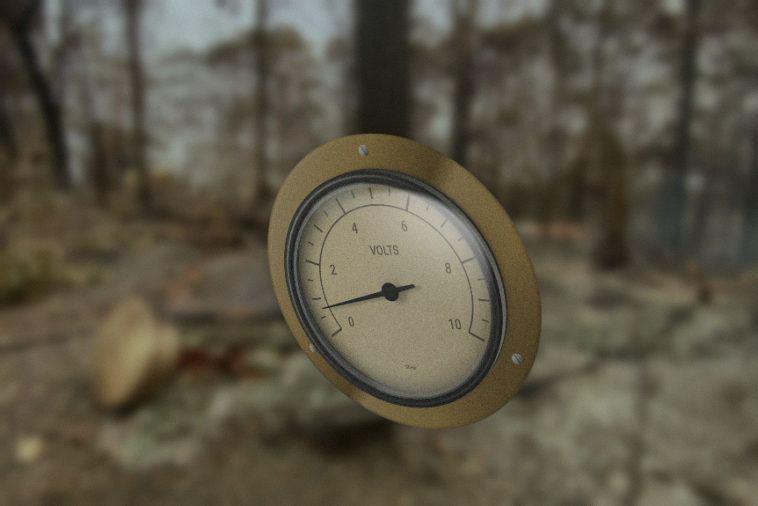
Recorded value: V 0.75
